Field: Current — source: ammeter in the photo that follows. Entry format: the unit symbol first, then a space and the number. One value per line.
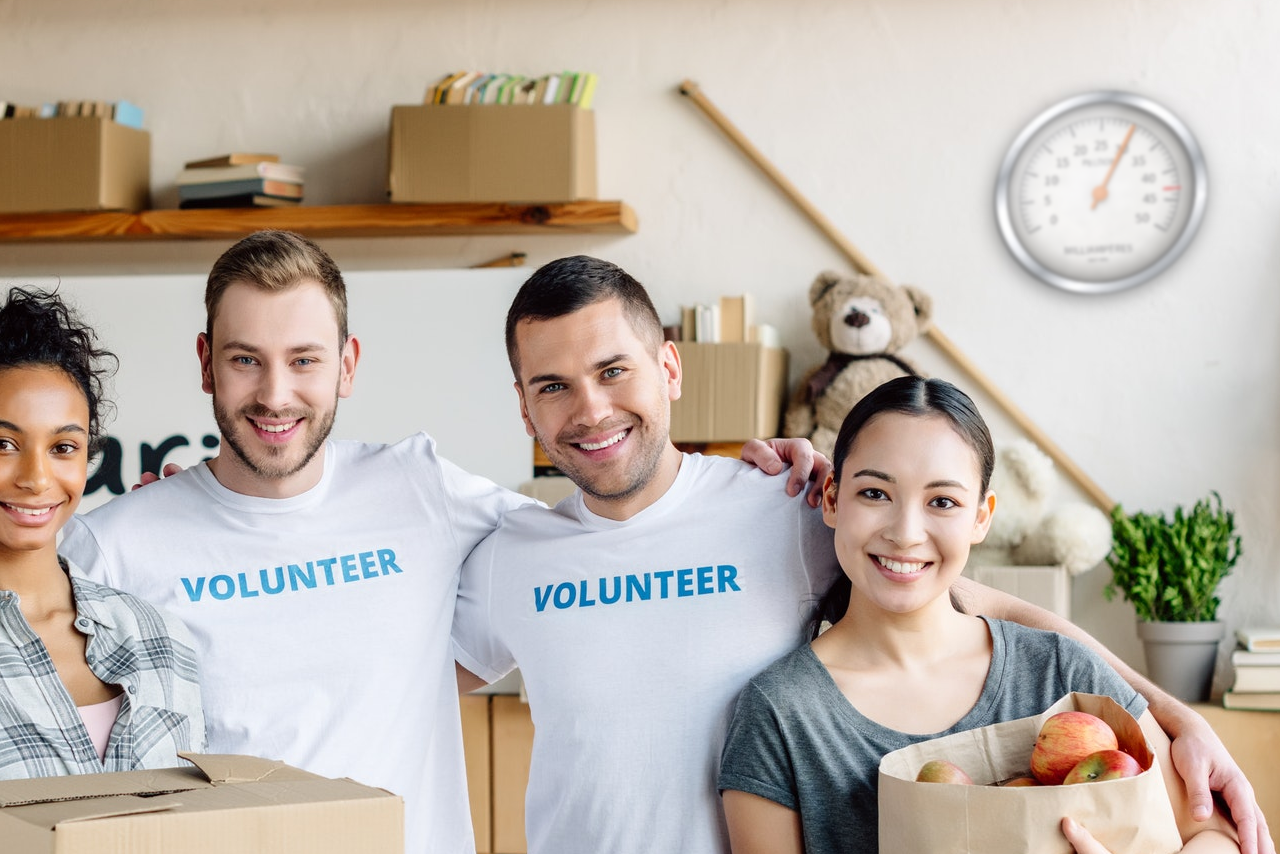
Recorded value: mA 30
